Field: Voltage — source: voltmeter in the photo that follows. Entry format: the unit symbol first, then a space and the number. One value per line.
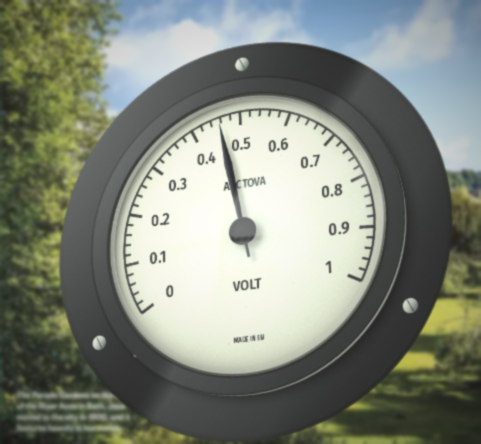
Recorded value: V 0.46
